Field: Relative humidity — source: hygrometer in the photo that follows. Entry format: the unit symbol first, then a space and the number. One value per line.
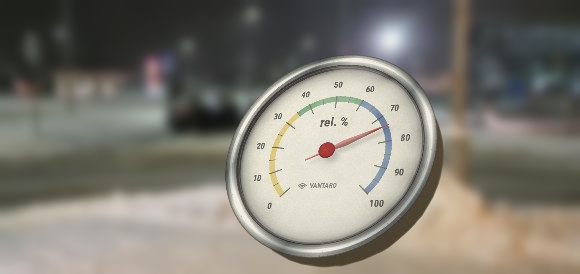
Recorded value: % 75
